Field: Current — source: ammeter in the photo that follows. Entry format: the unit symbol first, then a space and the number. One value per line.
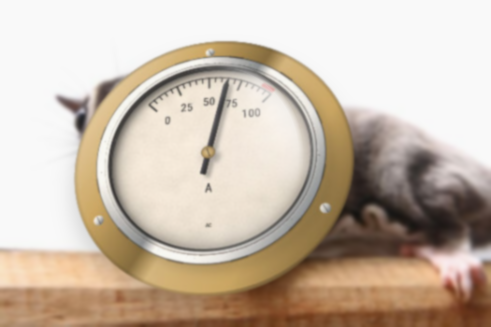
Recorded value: A 65
